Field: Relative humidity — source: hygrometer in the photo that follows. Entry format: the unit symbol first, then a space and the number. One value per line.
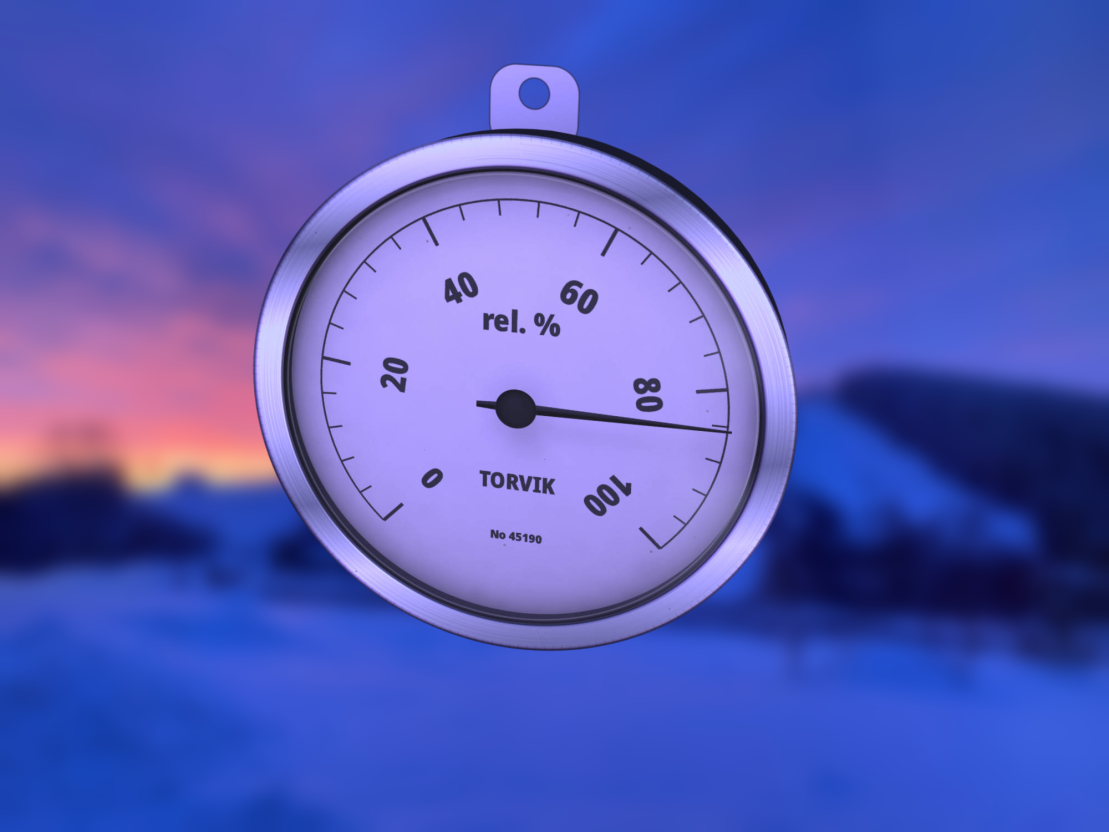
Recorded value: % 84
